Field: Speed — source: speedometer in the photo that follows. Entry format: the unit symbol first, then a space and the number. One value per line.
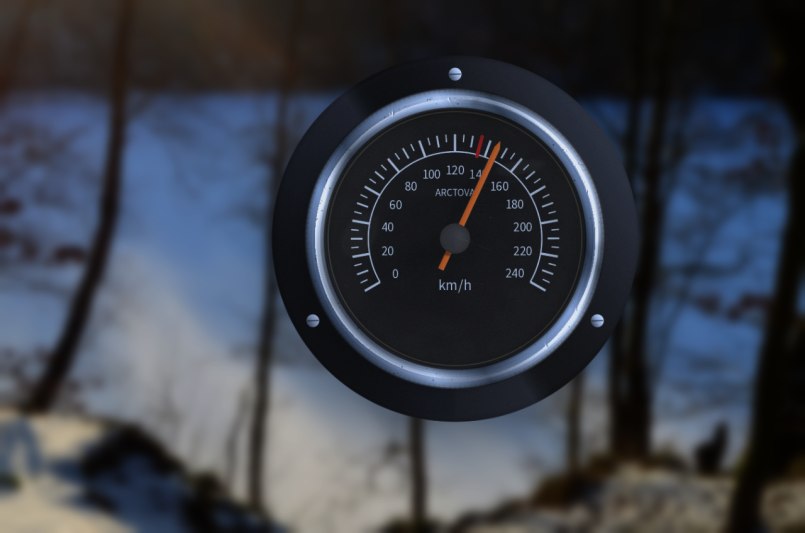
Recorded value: km/h 145
